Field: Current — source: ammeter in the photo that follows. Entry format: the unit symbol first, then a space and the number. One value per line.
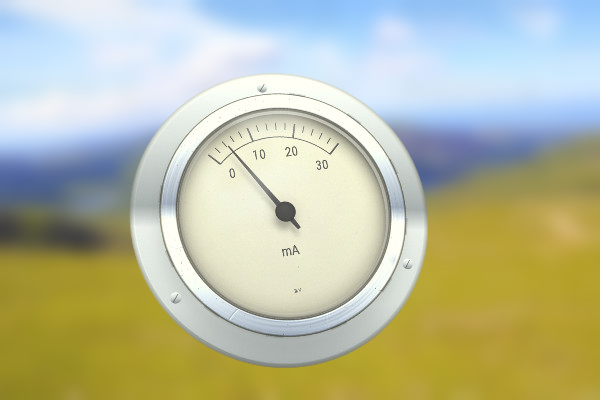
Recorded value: mA 4
